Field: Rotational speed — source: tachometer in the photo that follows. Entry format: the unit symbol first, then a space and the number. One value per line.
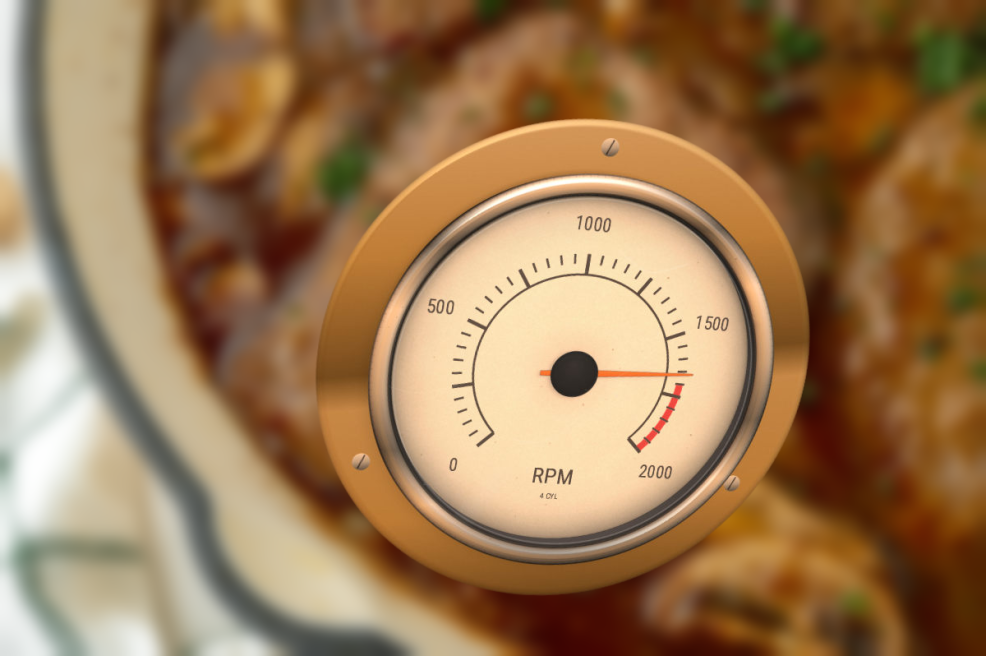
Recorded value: rpm 1650
